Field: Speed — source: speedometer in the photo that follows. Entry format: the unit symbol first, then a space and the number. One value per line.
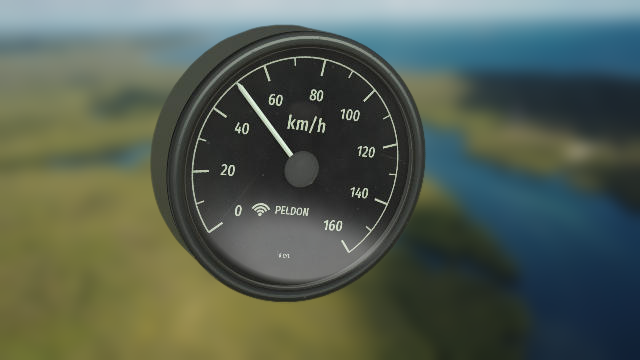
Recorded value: km/h 50
